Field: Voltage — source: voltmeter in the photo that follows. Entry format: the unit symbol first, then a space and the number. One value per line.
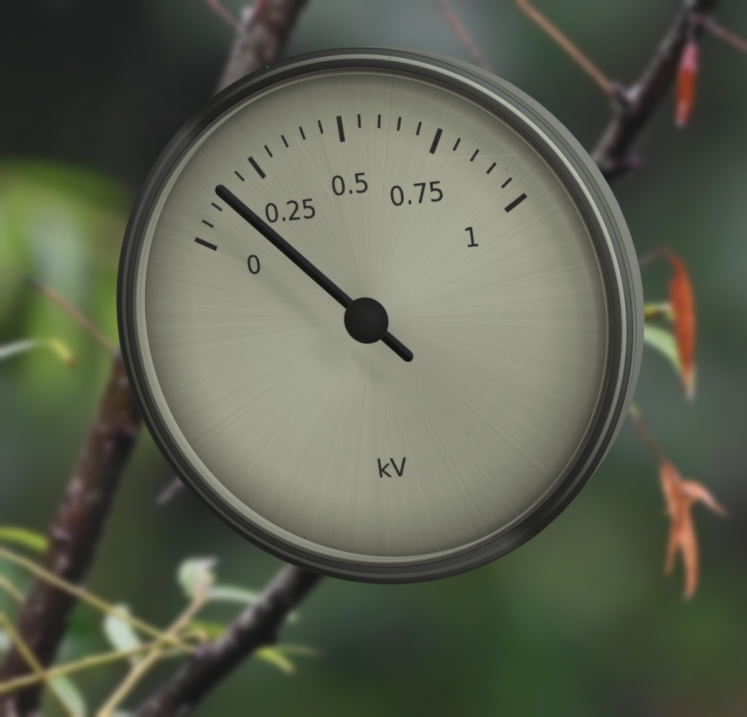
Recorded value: kV 0.15
